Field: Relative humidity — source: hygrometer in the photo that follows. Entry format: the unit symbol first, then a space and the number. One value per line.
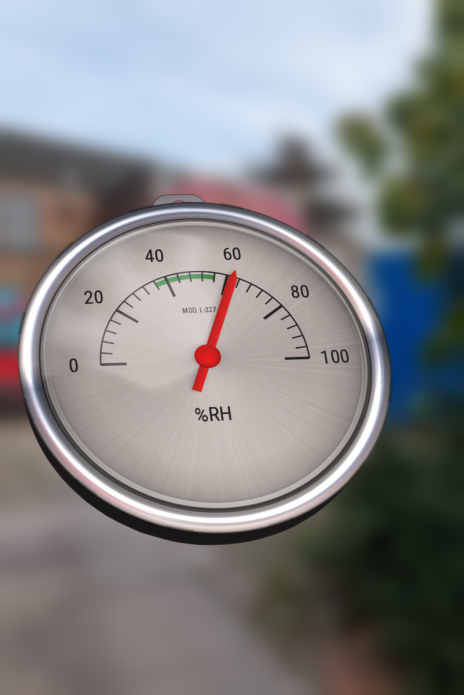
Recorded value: % 62
